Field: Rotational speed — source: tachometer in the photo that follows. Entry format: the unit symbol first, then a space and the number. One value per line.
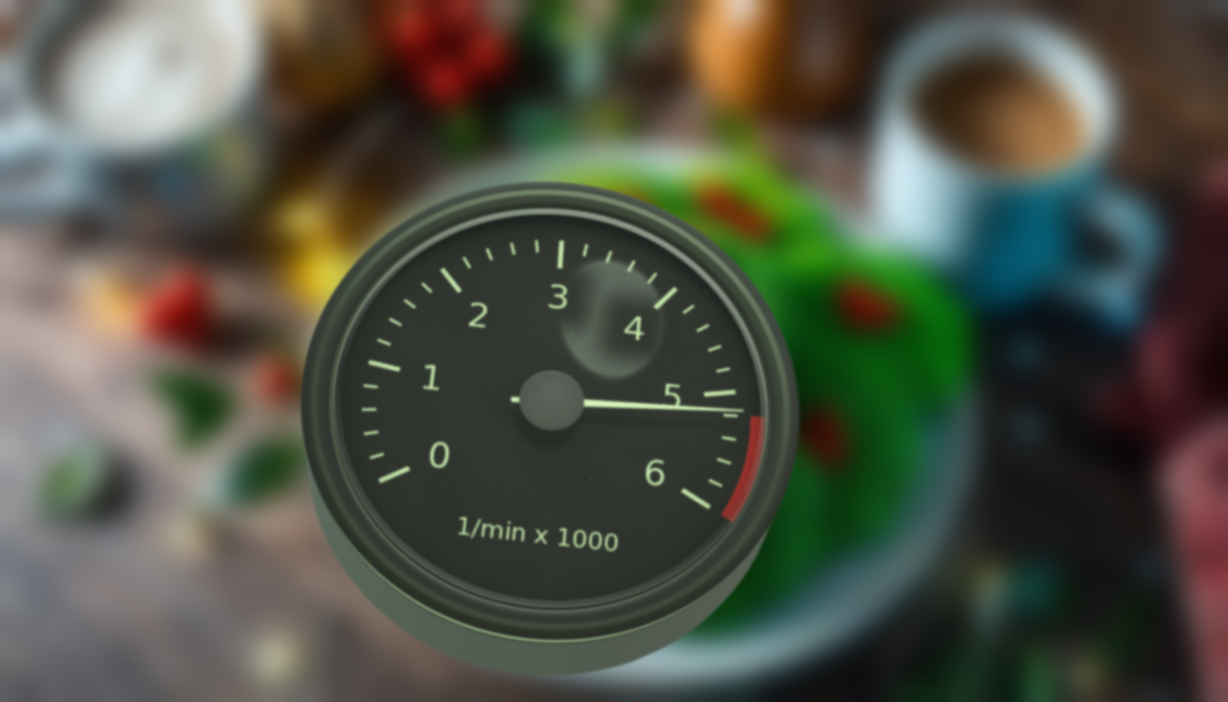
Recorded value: rpm 5200
